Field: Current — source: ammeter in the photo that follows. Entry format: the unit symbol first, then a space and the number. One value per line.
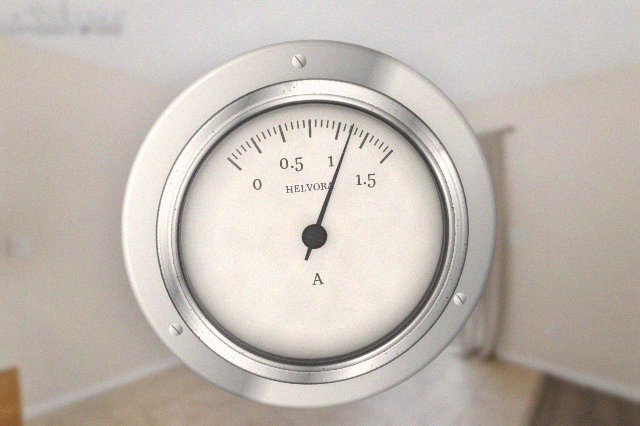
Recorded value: A 1.1
